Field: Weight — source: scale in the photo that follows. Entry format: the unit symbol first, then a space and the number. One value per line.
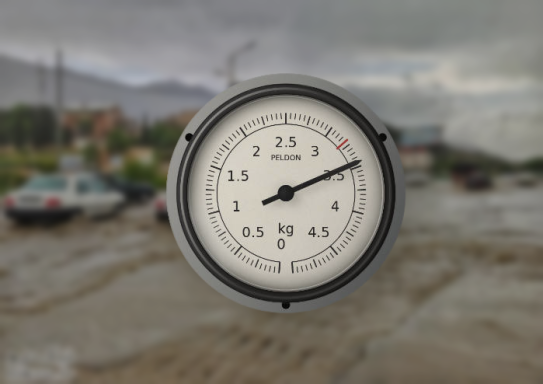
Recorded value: kg 3.45
